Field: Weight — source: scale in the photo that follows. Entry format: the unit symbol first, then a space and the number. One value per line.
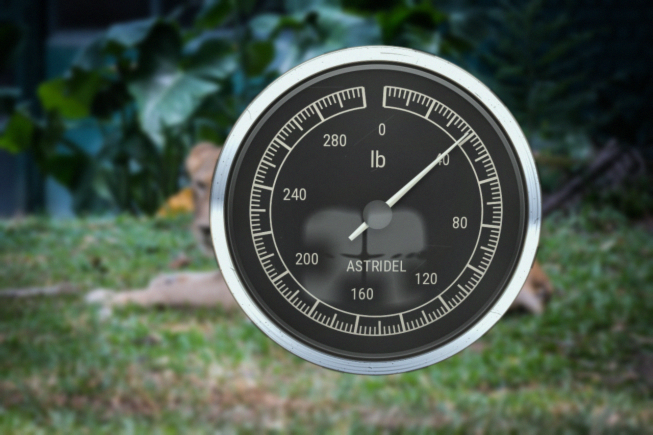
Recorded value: lb 38
